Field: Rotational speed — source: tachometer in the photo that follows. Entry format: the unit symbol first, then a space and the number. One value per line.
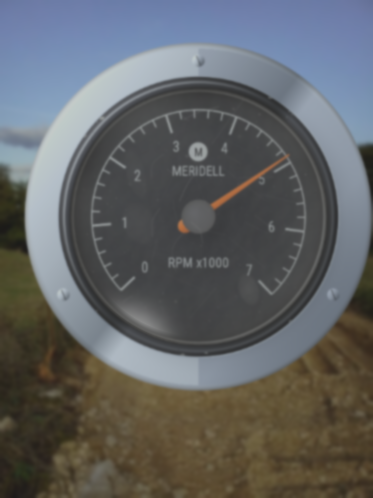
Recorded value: rpm 4900
